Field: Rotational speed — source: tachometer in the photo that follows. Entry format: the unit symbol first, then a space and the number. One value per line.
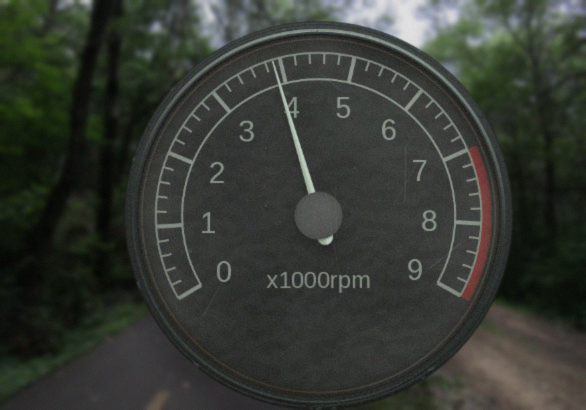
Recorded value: rpm 3900
